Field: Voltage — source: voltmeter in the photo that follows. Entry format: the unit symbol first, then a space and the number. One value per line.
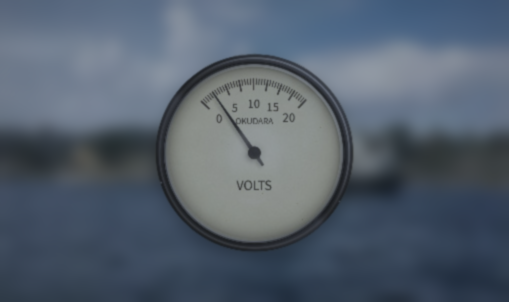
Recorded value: V 2.5
